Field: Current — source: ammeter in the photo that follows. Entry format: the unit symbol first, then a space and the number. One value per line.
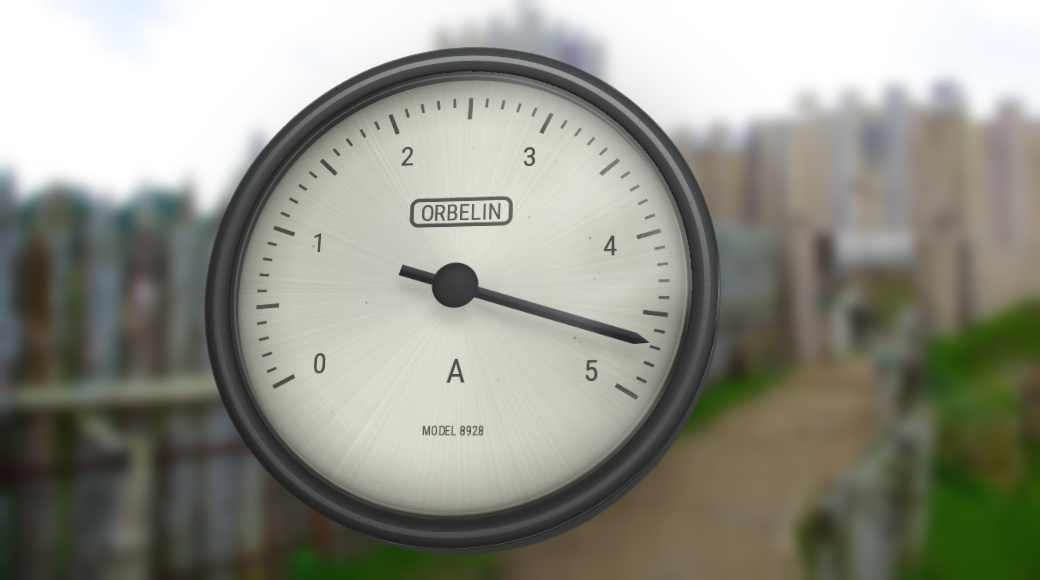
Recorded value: A 4.7
